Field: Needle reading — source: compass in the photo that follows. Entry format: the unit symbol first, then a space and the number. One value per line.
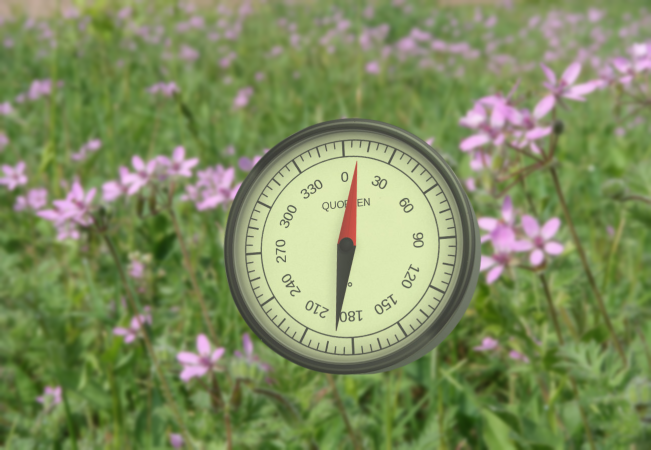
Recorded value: ° 10
